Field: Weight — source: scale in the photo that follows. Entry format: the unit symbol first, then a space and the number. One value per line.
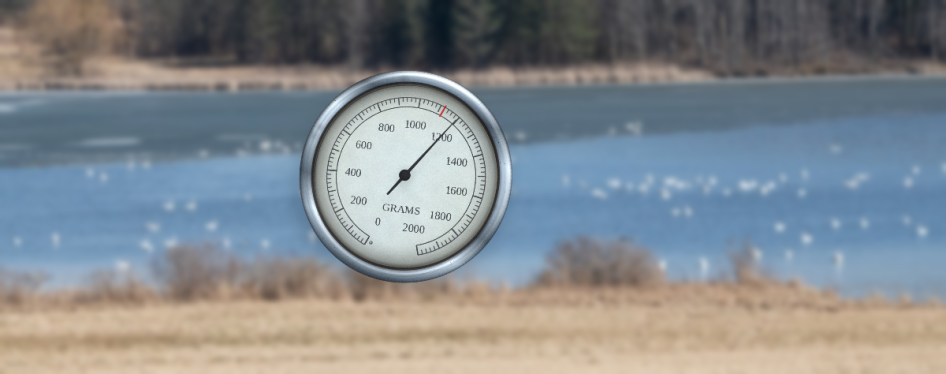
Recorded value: g 1200
